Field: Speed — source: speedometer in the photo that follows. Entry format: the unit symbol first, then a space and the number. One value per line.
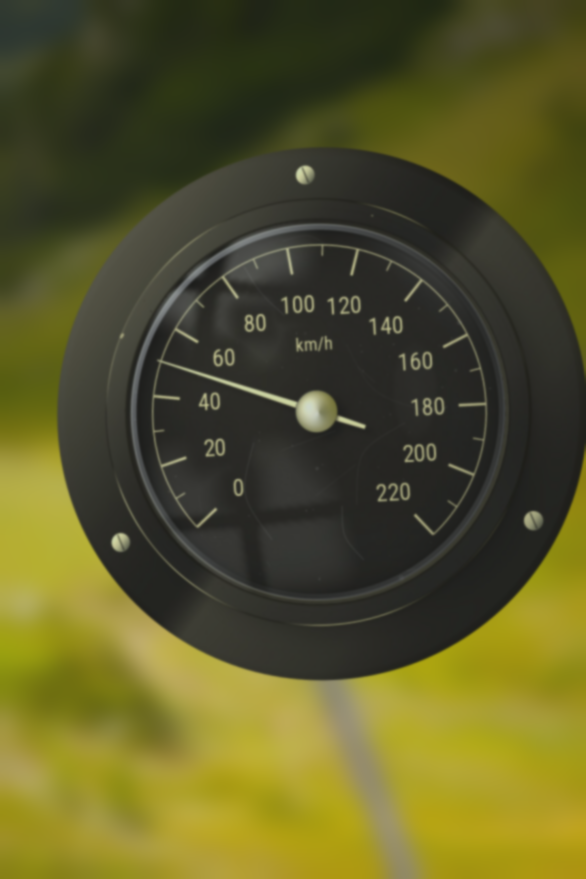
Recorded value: km/h 50
